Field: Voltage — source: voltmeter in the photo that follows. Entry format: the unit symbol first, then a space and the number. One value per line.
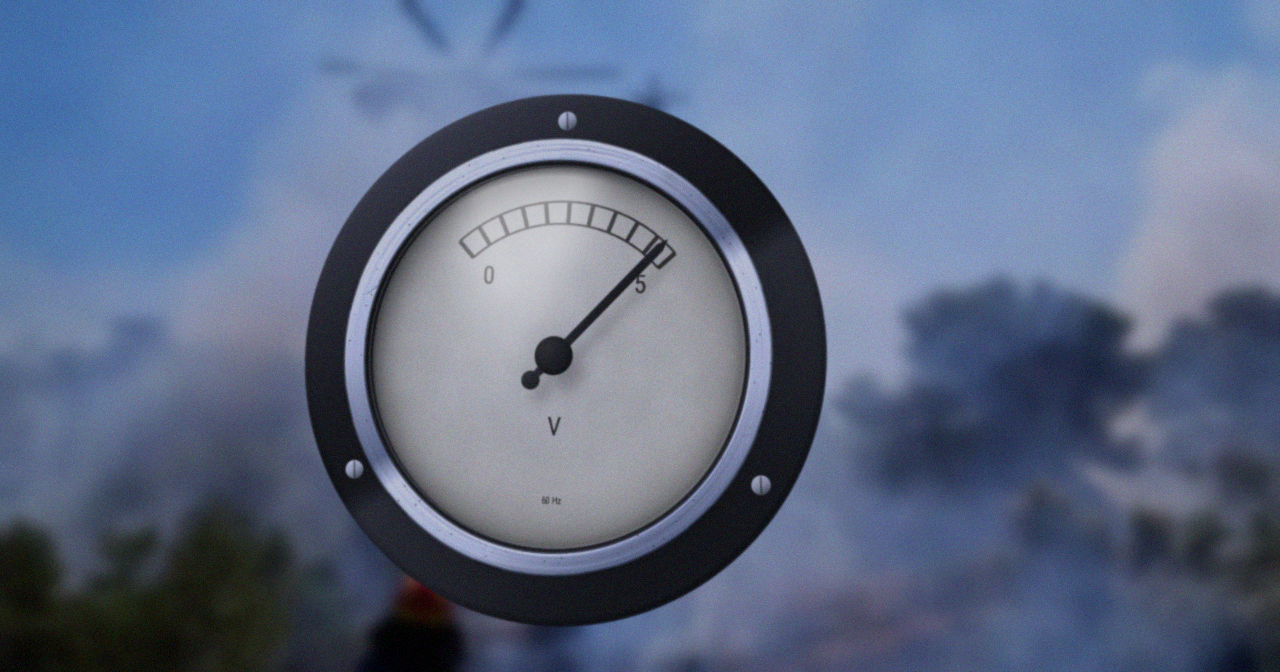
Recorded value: V 4.75
